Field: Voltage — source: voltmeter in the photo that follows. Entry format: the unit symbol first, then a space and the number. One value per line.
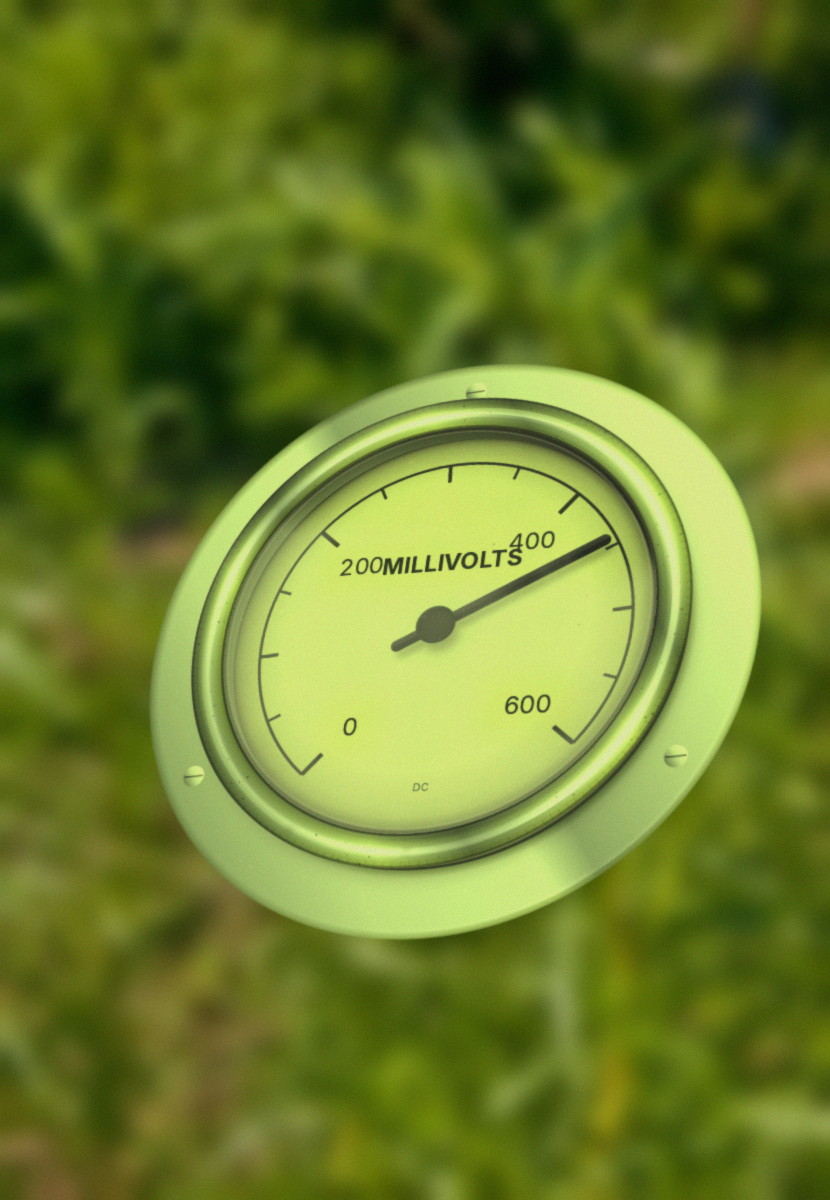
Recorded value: mV 450
